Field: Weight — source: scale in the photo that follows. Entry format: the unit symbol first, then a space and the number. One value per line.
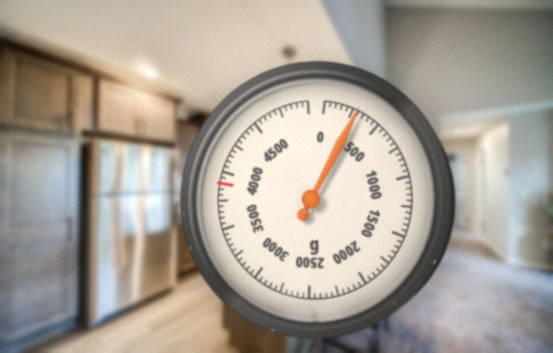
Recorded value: g 300
